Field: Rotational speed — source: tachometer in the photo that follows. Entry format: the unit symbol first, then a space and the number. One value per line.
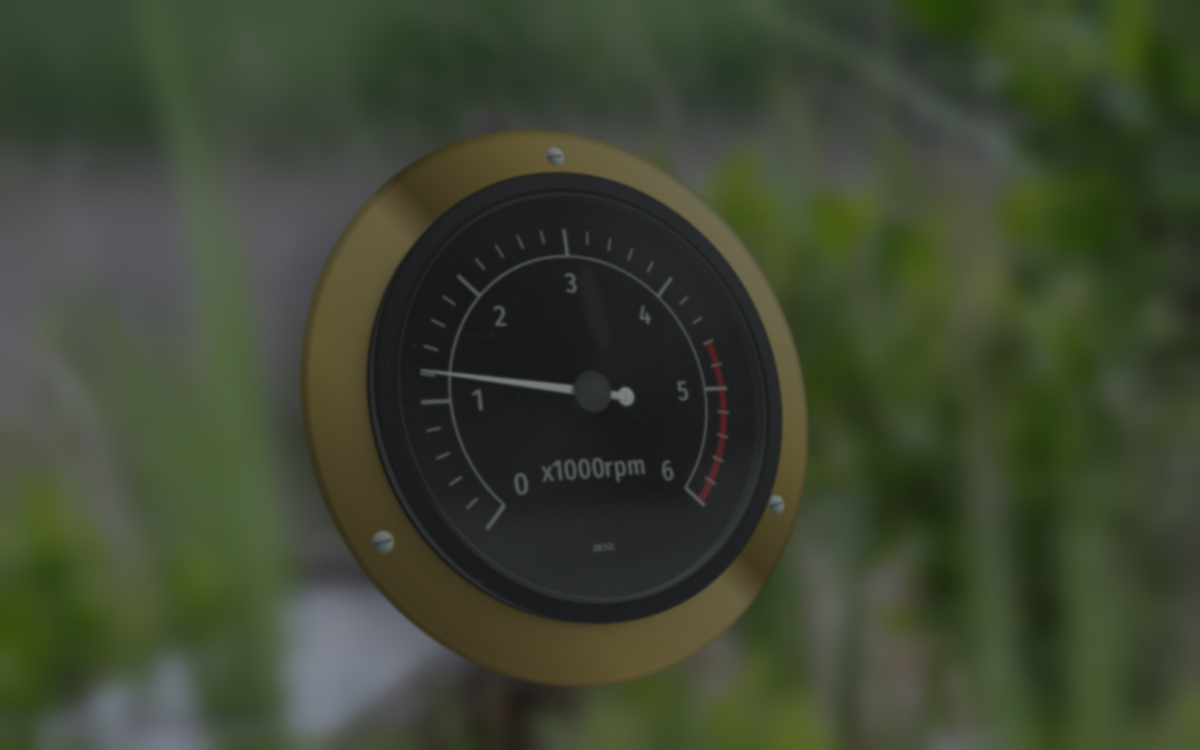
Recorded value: rpm 1200
